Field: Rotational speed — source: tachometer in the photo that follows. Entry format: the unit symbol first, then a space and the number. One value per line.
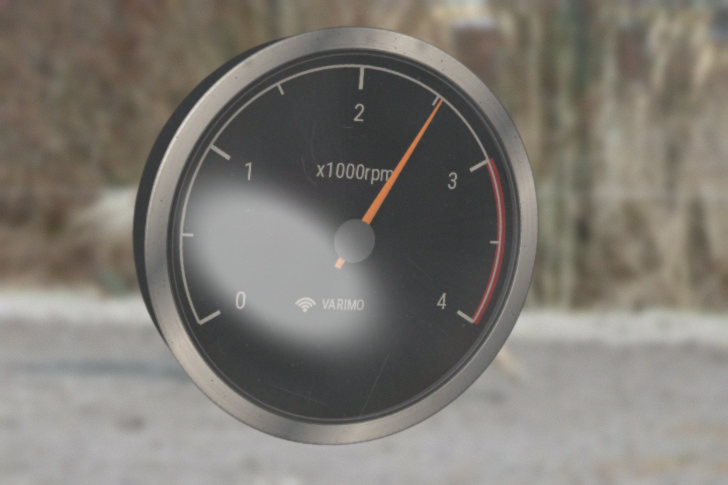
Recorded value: rpm 2500
